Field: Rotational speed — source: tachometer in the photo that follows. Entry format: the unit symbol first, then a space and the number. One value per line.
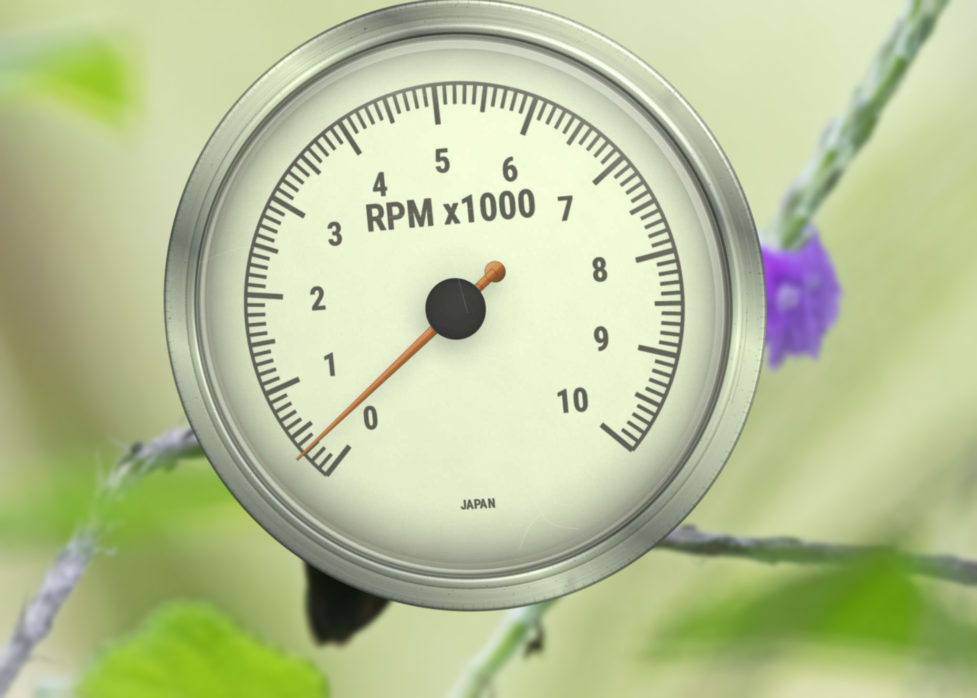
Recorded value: rpm 300
